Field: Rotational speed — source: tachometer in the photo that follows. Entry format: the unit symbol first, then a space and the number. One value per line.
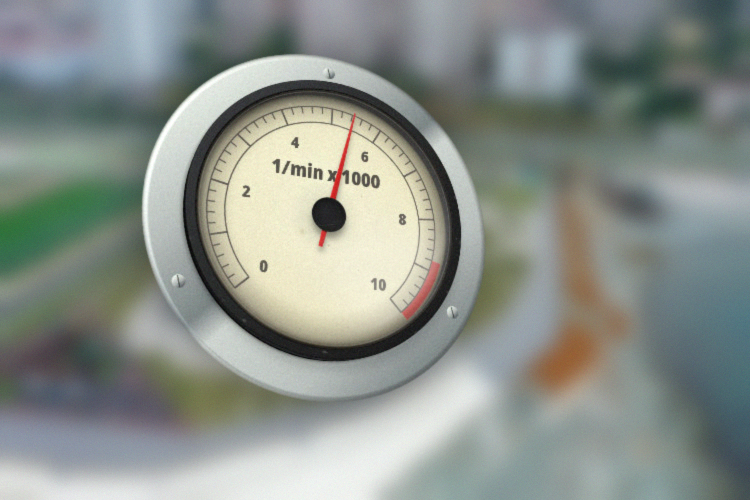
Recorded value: rpm 5400
